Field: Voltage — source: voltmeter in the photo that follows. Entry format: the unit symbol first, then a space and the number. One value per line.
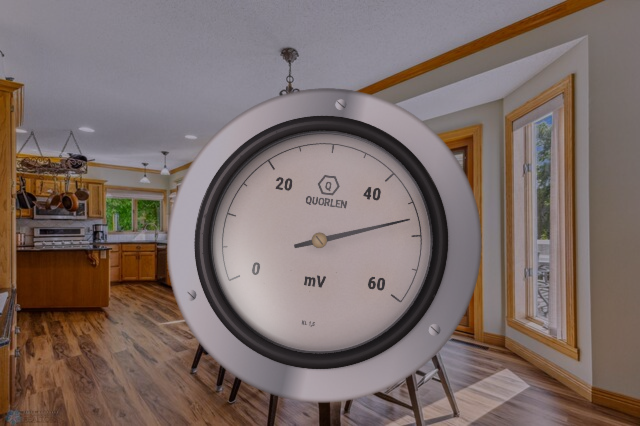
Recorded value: mV 47.5
